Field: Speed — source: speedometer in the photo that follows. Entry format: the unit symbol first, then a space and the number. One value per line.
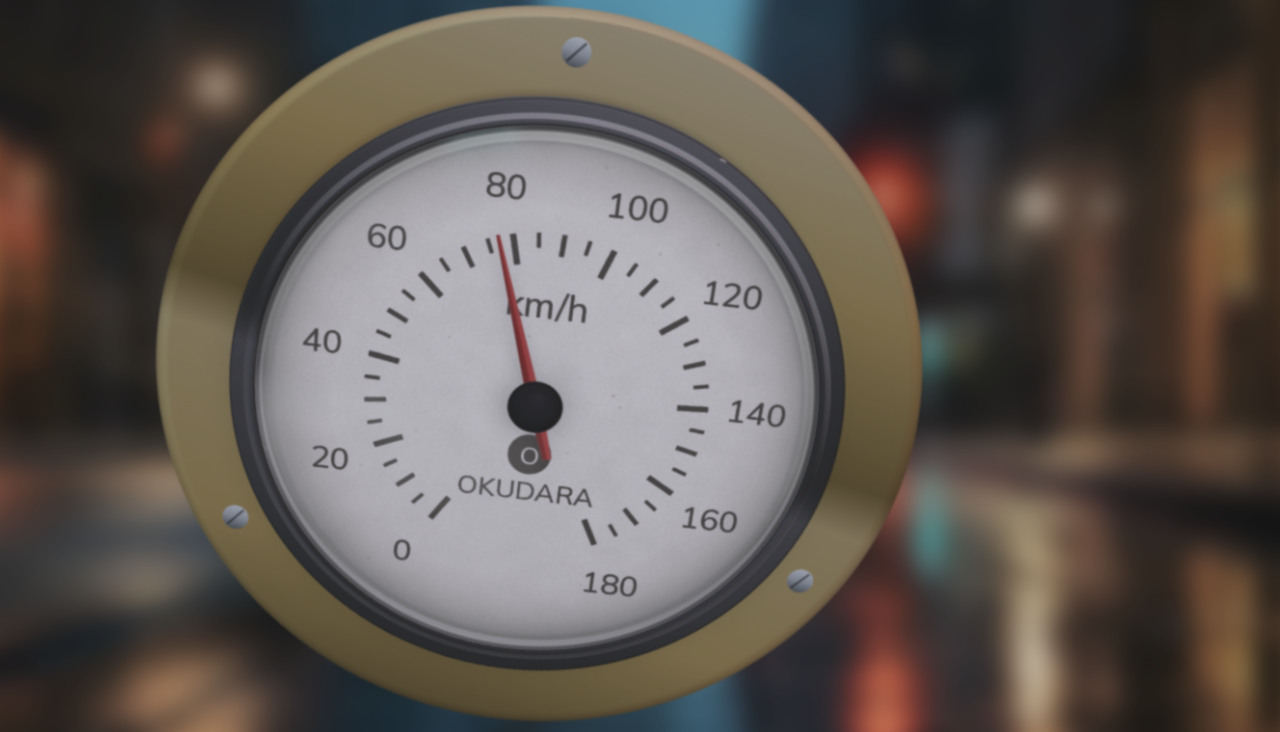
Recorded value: km/h 77.5
